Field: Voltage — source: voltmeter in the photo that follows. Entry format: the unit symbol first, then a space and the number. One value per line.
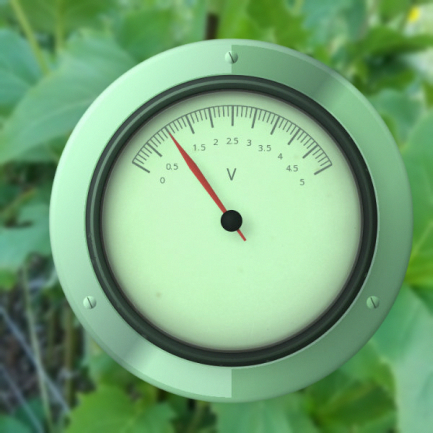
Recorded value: V 1
